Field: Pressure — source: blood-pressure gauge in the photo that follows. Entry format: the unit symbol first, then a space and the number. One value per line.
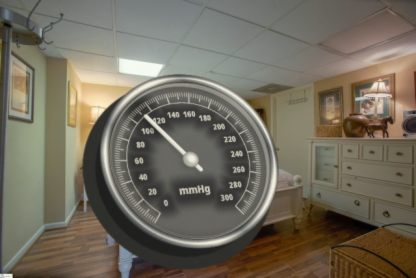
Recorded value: mmHg 110
